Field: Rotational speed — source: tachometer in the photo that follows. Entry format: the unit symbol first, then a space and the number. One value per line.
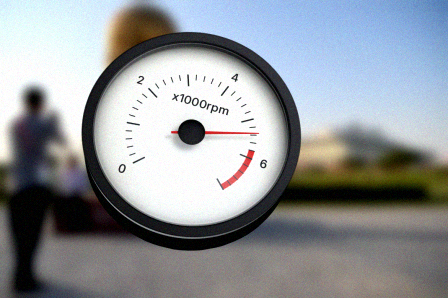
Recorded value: rpm 5400
